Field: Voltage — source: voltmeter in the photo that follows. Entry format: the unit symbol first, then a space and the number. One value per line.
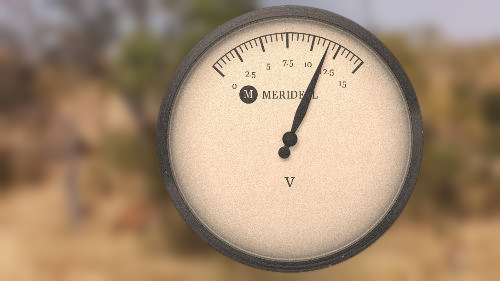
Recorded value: V 11.5
